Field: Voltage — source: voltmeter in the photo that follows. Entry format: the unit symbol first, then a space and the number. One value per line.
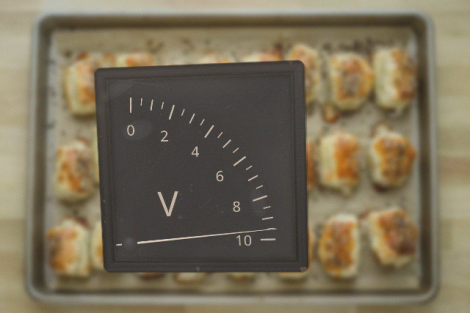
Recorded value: V 9.5
